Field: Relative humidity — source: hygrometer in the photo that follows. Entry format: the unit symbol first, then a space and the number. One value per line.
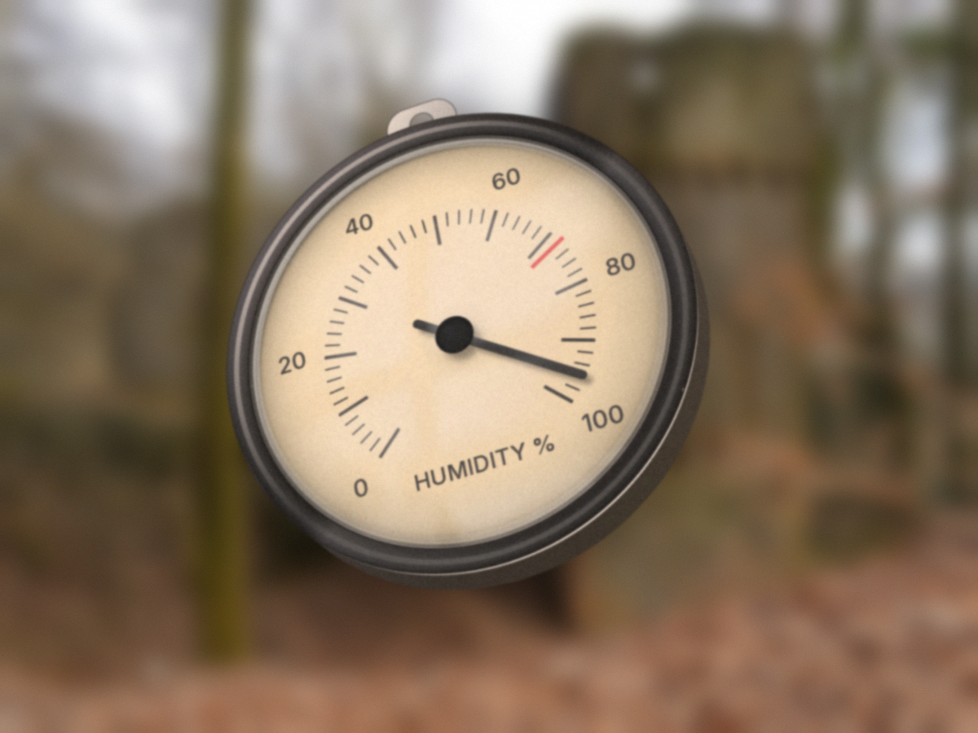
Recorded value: % 96
